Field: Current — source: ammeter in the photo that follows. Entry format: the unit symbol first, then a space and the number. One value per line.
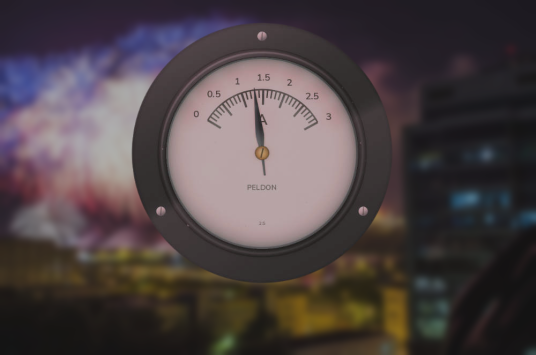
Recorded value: A 1.3
